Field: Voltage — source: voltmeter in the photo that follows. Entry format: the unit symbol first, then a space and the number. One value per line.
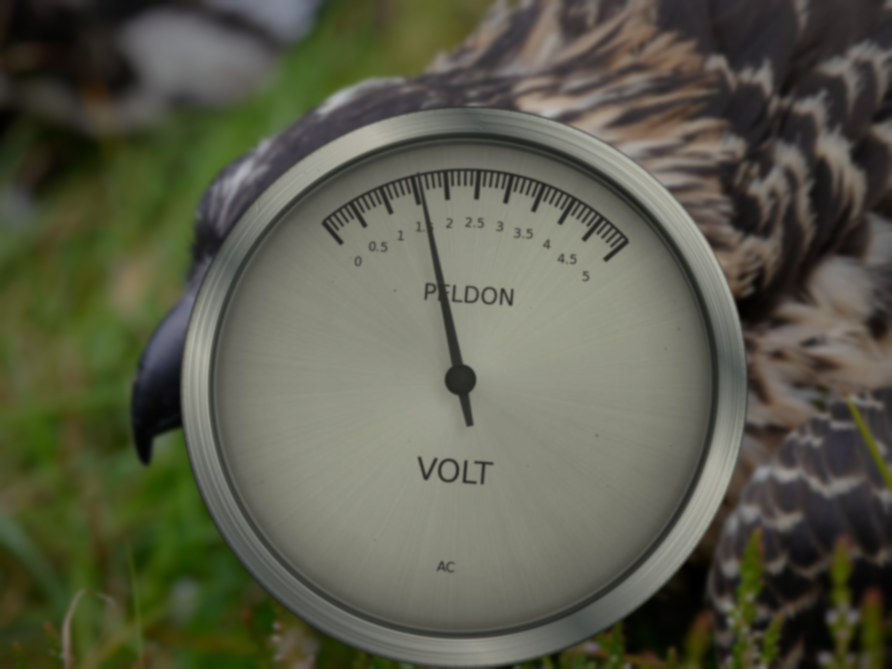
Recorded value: V 1.6
